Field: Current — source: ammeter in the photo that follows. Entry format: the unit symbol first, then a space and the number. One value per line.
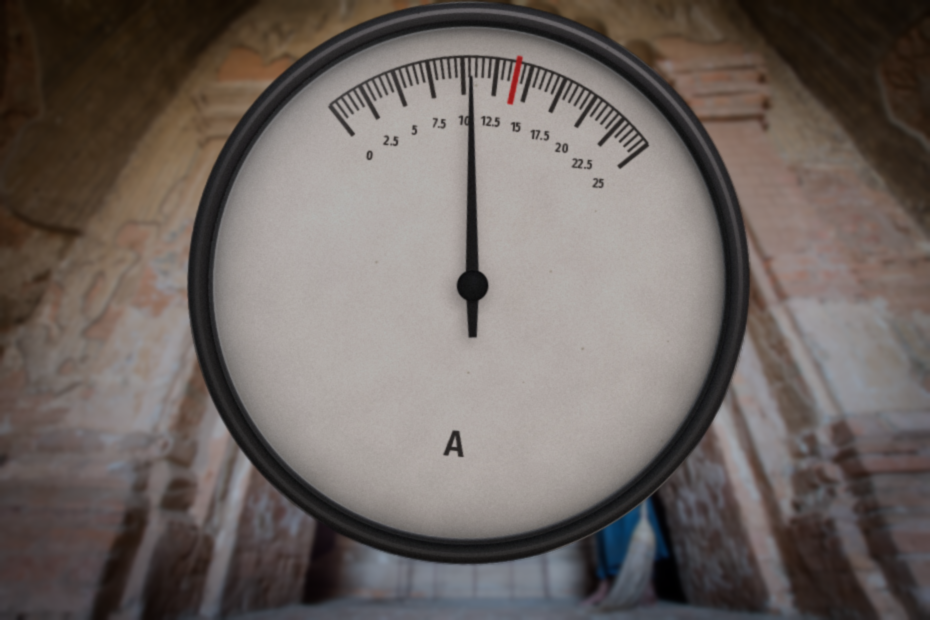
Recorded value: A 10.5
